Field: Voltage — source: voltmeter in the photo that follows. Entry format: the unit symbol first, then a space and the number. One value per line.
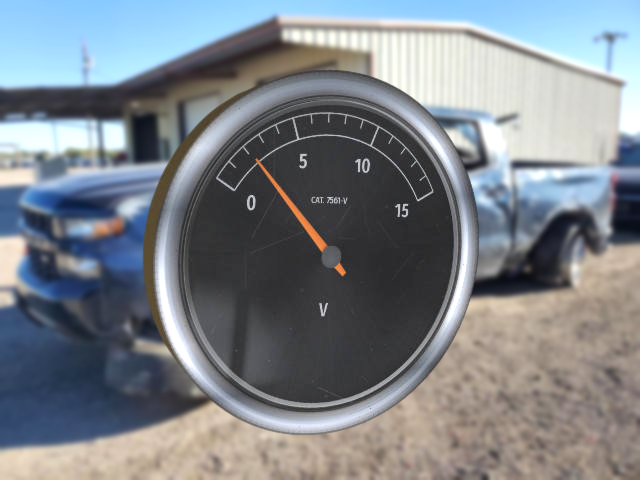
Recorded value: V 2
